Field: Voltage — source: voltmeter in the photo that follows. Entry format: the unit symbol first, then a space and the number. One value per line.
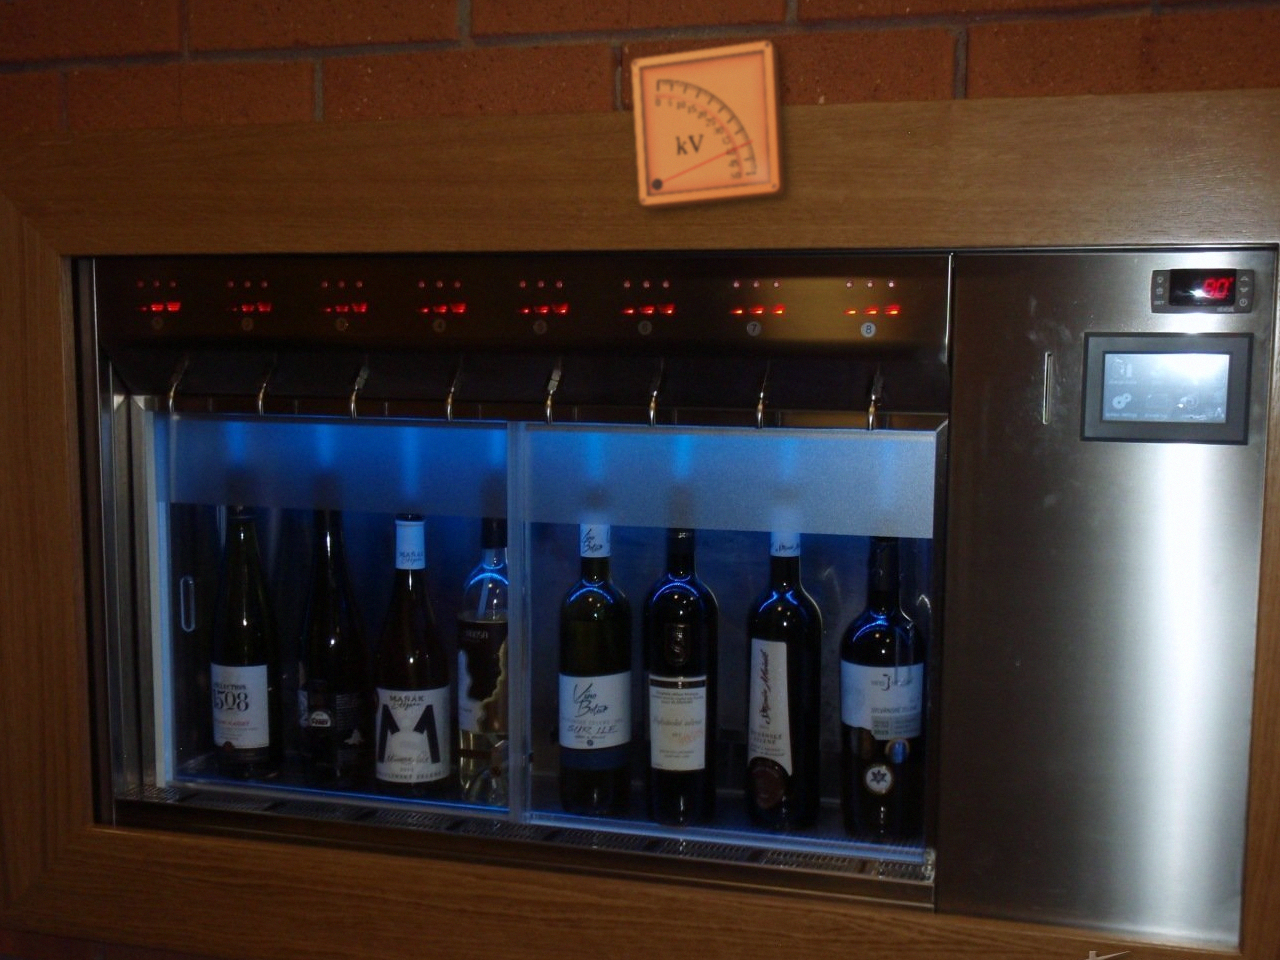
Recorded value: kV 40
